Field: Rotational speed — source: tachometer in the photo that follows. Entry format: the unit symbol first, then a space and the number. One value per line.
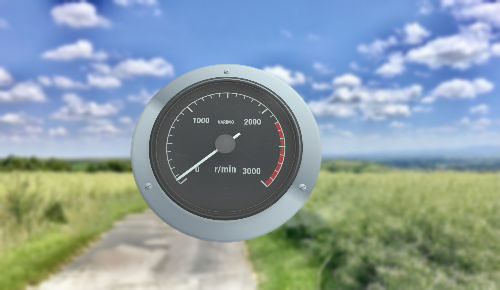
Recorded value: rpm 50
